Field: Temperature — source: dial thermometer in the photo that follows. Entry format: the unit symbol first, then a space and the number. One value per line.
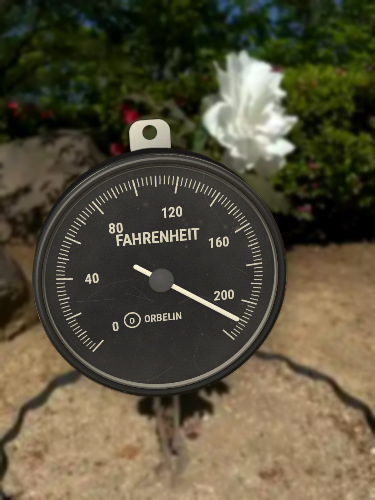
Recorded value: °F 210
